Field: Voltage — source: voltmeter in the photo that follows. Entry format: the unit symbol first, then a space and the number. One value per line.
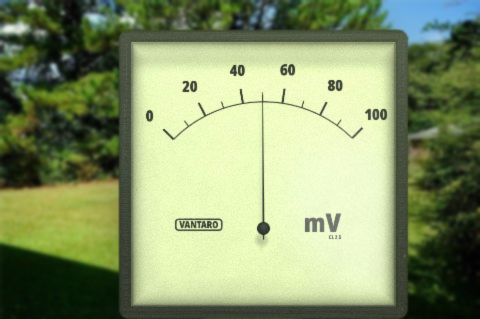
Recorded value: mV 50
